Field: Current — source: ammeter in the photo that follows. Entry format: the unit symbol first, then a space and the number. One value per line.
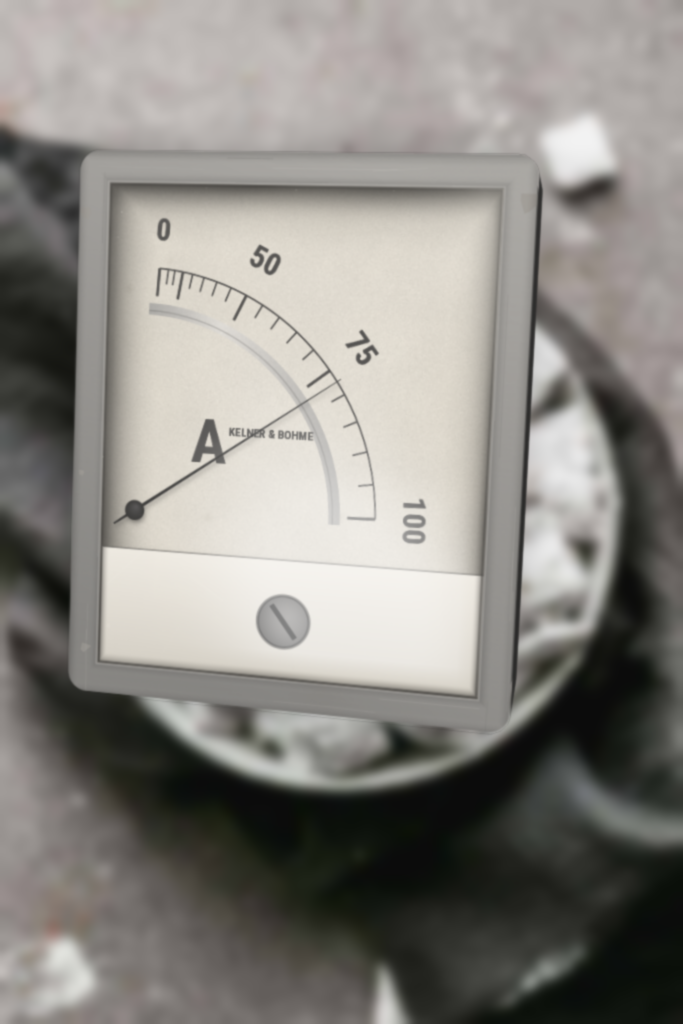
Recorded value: A 77.5
